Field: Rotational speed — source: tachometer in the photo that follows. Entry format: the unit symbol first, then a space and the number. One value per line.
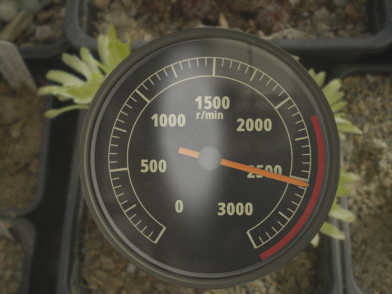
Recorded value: rpm 2525
